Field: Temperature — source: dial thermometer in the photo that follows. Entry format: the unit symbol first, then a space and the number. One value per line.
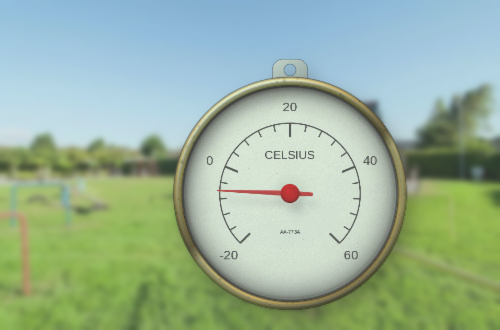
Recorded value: °C -6
